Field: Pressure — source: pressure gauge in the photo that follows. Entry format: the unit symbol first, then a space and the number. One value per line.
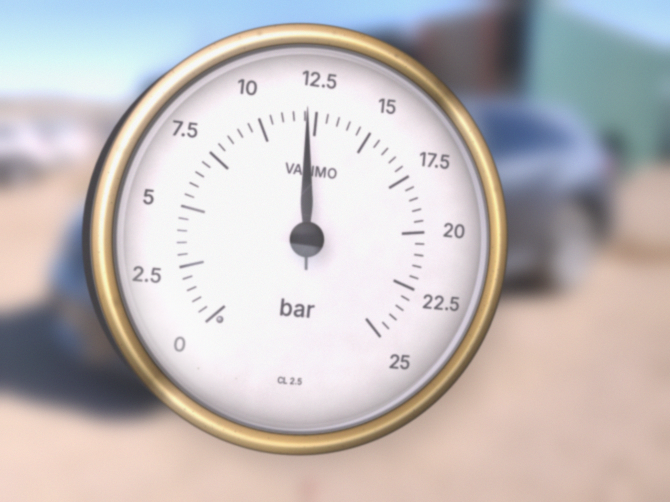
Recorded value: bar 12
